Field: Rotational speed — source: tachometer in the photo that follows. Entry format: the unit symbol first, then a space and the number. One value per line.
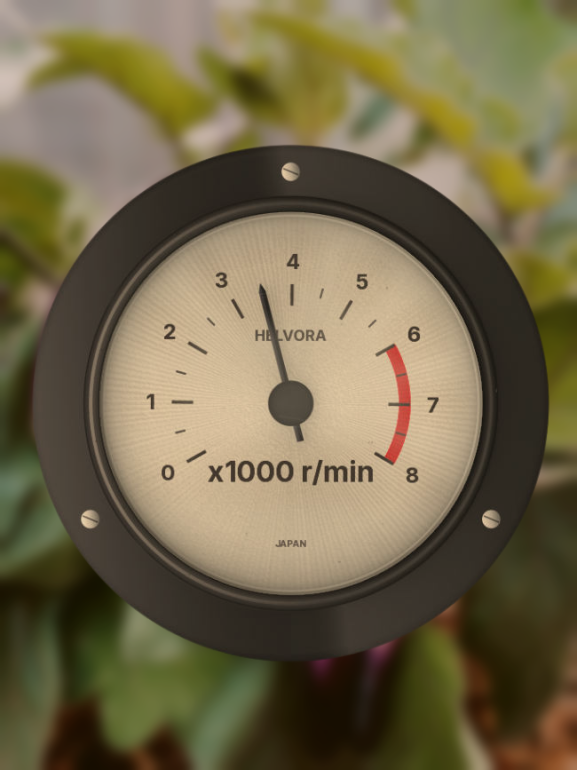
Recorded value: rpm 3500
